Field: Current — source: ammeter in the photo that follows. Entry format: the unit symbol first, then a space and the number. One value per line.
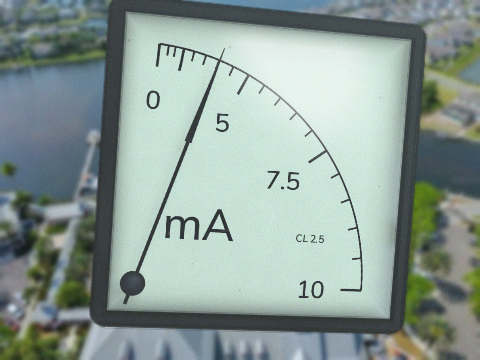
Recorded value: mA 4
